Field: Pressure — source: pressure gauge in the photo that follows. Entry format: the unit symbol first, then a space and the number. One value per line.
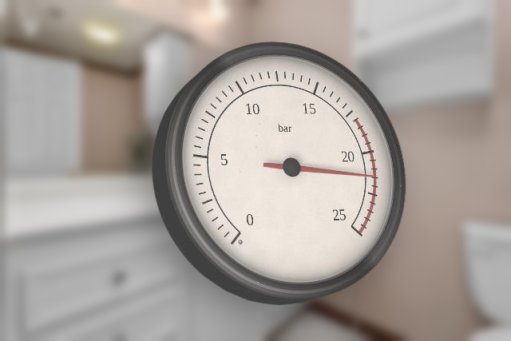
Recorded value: bar 21.5
